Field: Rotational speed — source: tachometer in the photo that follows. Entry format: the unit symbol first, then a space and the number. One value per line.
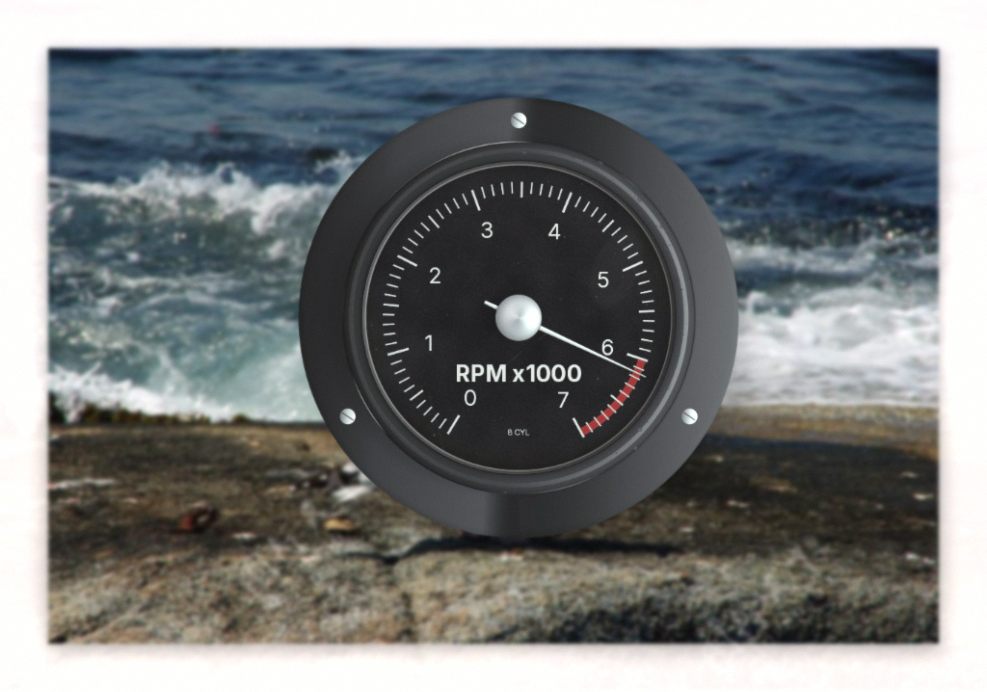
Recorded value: rpm 6150
